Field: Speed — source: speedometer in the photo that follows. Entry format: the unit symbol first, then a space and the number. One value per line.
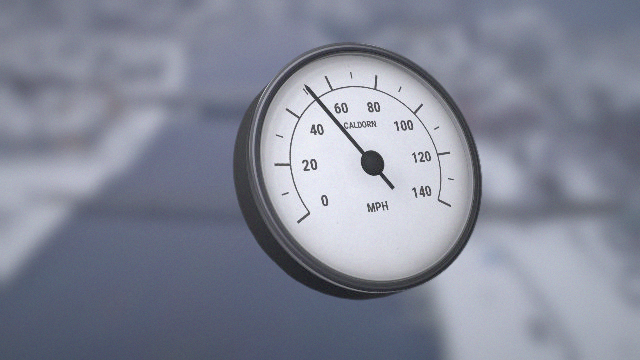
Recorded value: mph 50
